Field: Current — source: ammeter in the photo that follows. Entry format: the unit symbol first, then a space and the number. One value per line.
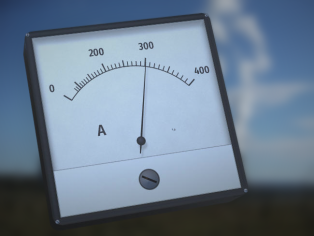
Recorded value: A 300
